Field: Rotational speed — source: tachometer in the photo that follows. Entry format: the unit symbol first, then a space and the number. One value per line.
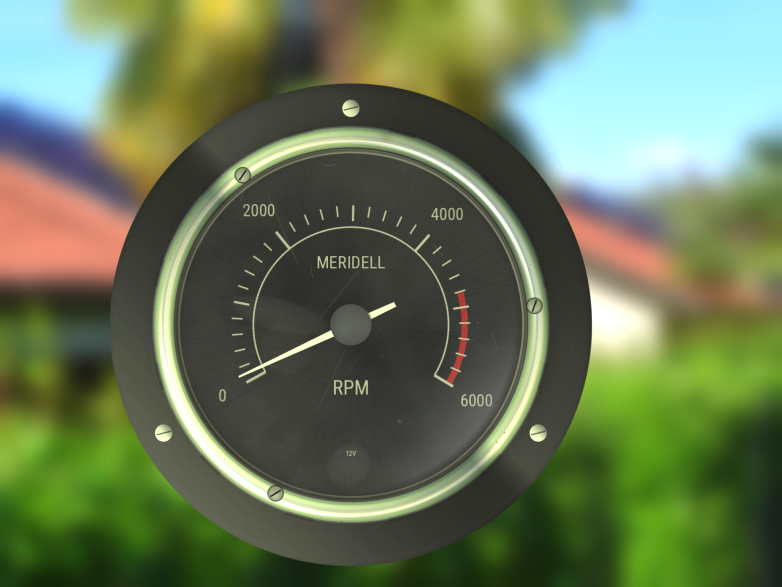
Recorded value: rpm 100
